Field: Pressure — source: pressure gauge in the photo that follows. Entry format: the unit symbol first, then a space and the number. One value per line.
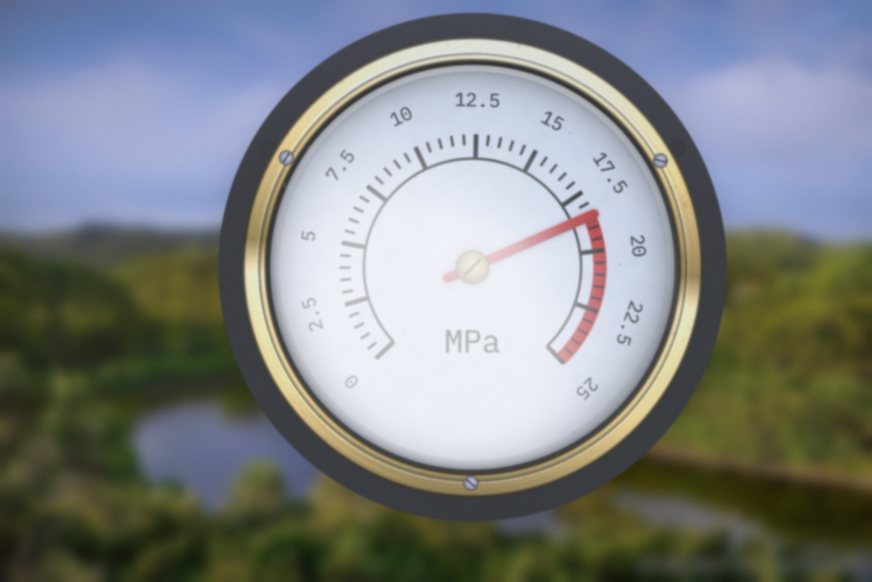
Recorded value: MPa 18.5
